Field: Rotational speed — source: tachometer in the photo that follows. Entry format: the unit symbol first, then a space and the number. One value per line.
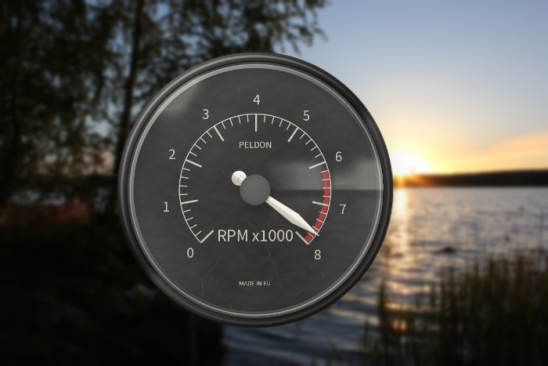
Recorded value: rpm 7700
